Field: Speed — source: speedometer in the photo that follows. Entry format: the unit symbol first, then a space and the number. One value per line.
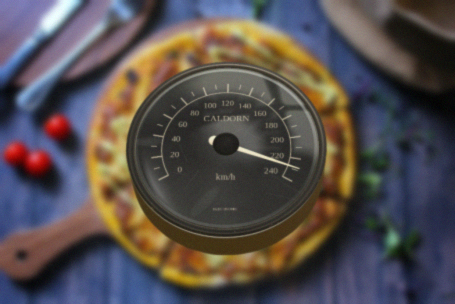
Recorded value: km/h 230
